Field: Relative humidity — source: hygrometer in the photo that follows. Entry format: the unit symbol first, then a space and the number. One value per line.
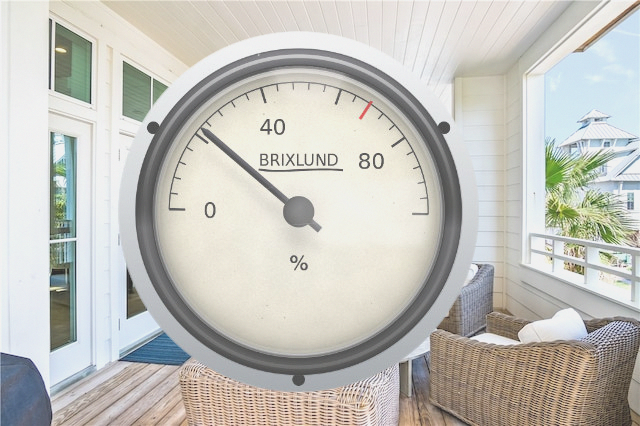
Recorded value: % 22
